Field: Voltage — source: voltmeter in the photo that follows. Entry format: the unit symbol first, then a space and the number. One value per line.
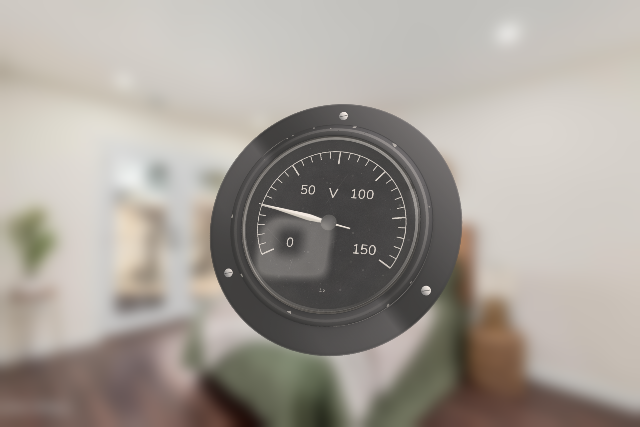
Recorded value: V 25
